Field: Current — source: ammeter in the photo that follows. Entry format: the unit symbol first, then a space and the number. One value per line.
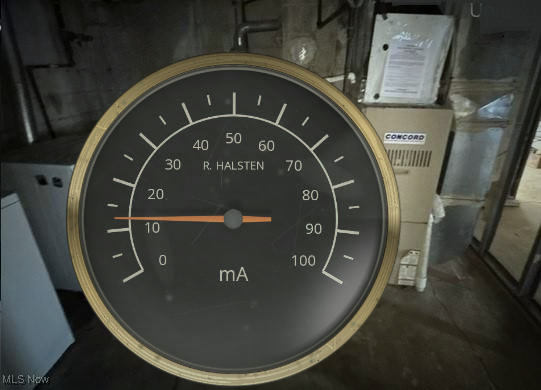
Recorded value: mA 12.5
